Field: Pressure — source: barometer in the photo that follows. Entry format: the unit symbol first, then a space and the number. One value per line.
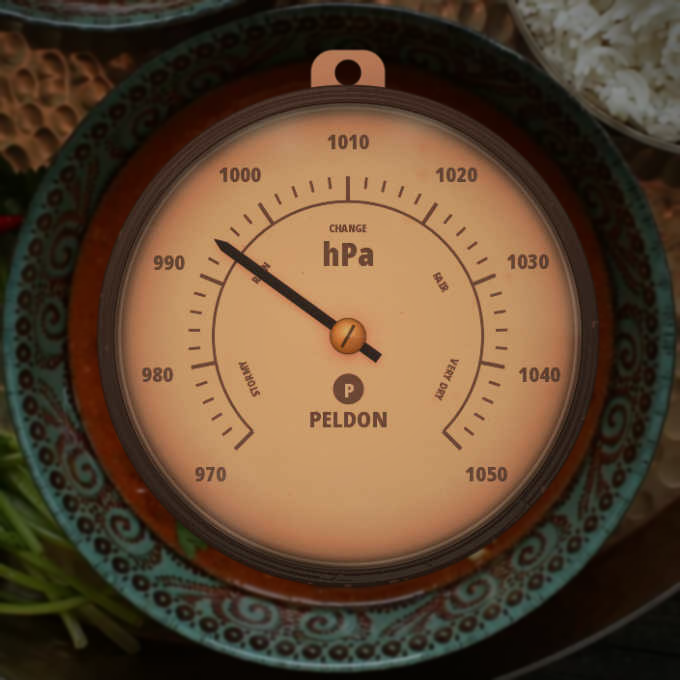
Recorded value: hPa 994
